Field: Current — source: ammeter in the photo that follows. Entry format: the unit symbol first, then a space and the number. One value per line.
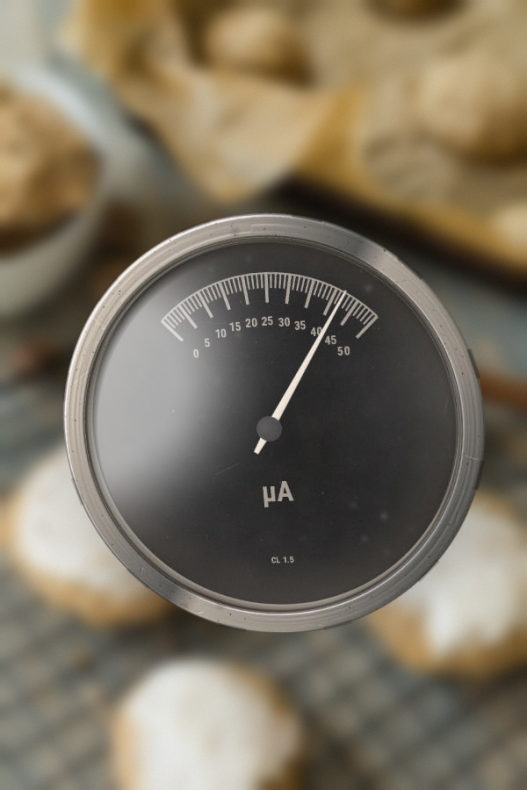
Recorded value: µA 42
